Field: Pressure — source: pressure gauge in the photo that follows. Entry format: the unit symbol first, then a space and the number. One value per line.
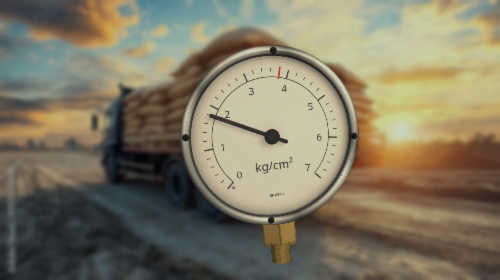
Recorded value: kg/cm² 1.8
